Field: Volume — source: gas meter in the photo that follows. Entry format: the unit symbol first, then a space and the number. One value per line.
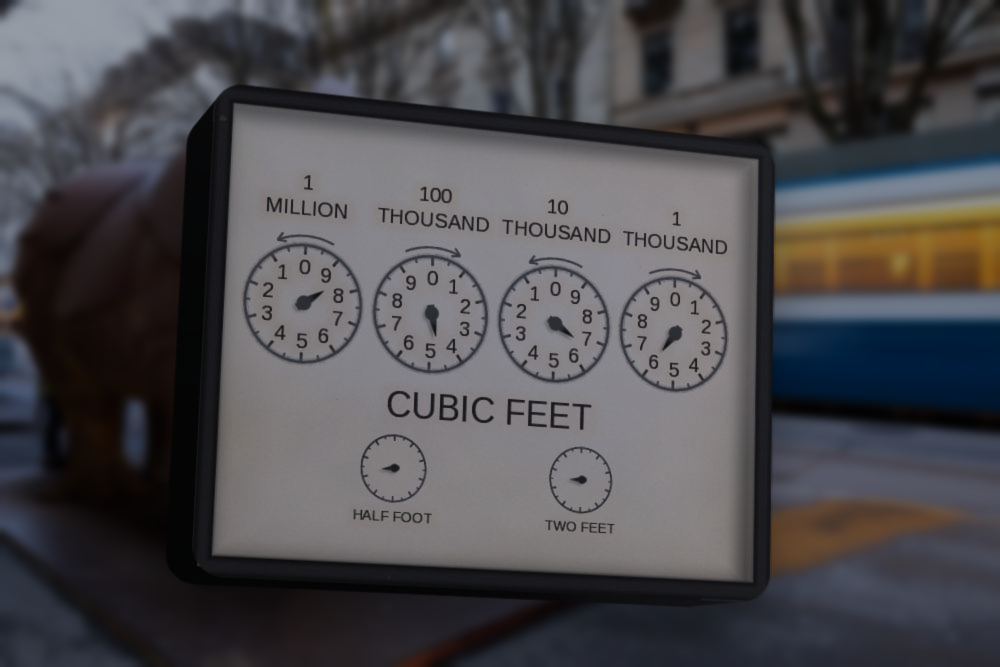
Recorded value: ft³ 846600
